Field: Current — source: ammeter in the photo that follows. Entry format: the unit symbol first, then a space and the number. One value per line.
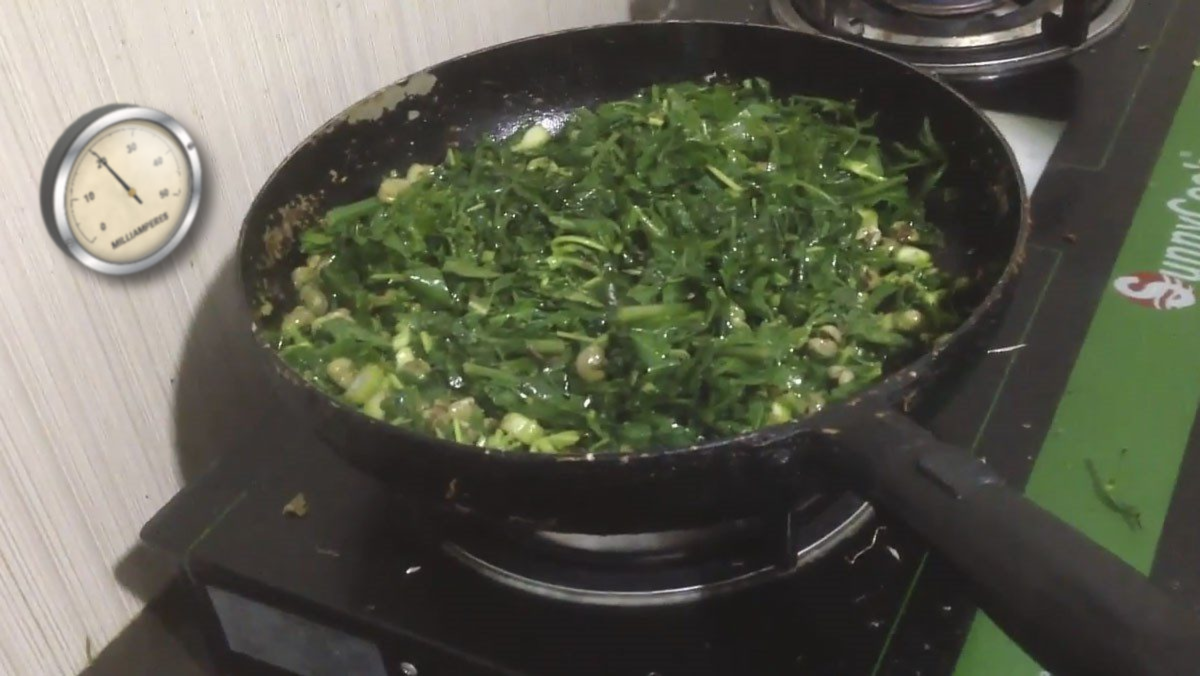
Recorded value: mA 20
